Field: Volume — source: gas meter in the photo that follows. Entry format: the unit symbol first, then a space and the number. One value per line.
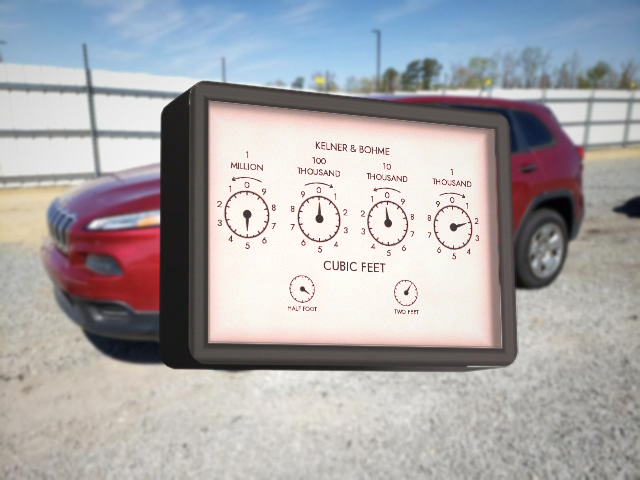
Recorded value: ft³ 500200
